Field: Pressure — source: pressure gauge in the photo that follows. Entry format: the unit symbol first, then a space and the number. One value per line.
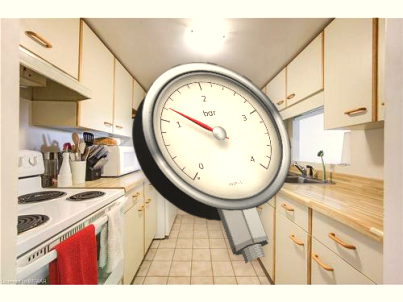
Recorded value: bar 1.2
